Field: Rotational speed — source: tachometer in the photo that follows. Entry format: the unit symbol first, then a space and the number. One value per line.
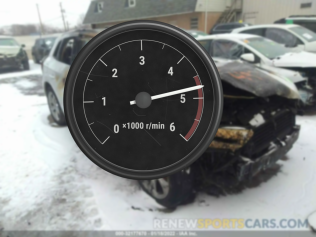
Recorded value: rpm 4750
